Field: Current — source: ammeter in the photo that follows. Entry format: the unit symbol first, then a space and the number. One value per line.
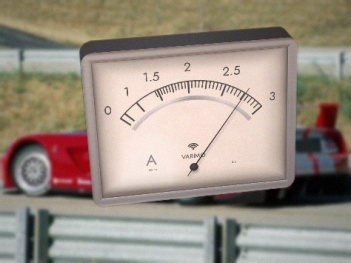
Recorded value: A 2.75
